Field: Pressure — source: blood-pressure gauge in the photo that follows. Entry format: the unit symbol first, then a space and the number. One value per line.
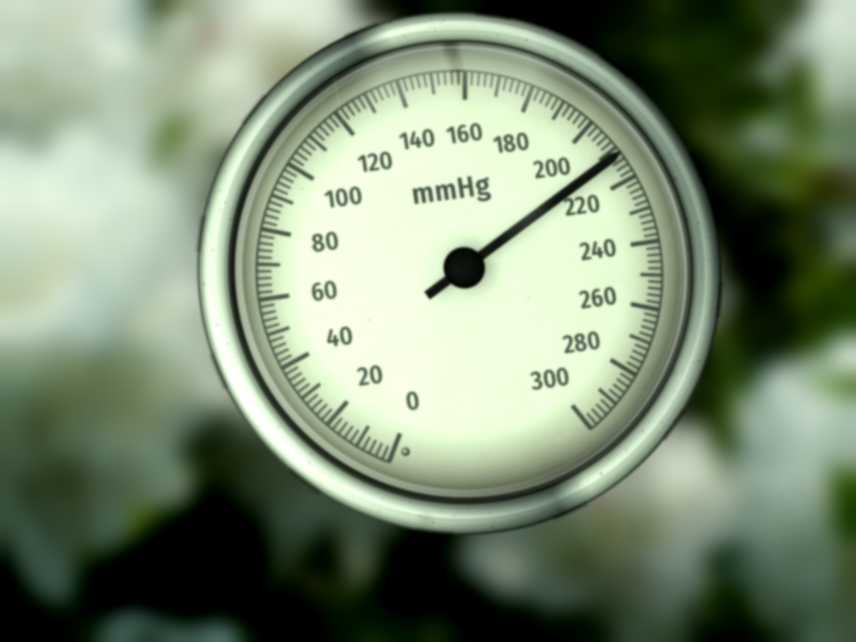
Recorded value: mmHg 212
